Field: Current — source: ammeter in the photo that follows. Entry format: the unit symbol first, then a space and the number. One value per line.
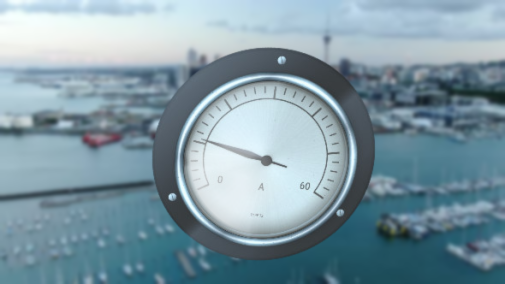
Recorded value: A 11
